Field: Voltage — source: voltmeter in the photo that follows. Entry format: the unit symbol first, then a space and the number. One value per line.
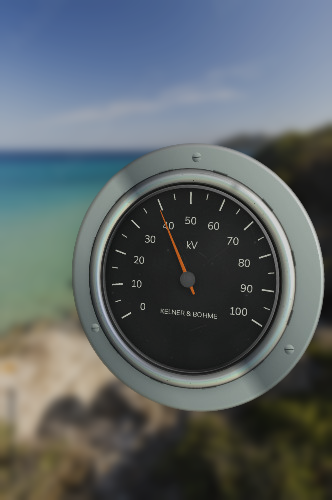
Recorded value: kV 40
